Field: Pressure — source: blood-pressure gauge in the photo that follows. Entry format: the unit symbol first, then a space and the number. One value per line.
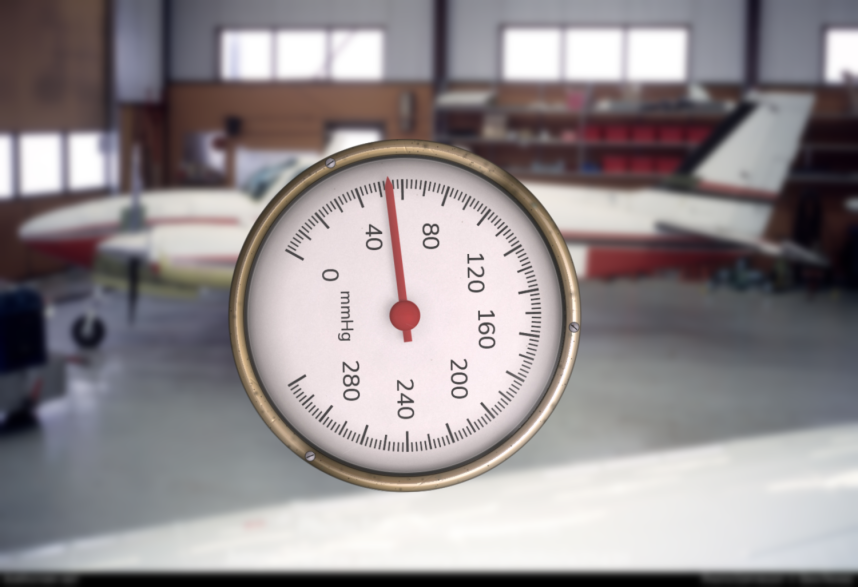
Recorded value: mmHg 54
